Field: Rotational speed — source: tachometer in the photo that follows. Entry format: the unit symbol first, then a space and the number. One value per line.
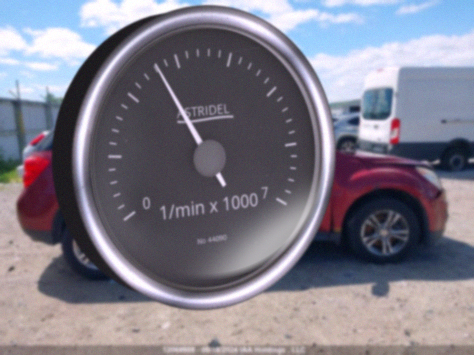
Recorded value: rpm 2600
